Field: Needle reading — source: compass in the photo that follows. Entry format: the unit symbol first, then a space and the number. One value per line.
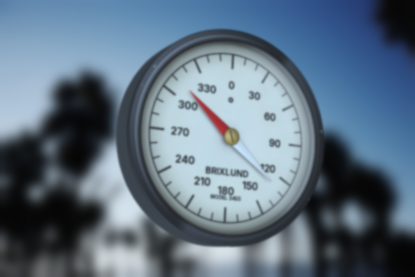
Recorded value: ° 310
